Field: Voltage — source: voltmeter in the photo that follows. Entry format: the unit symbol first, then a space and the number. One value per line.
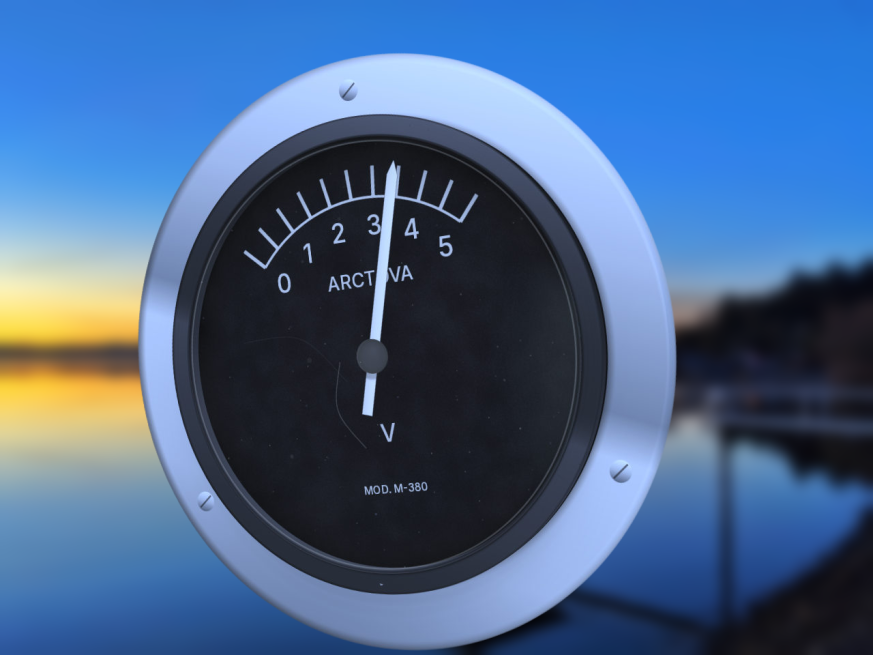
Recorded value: V 3.5
